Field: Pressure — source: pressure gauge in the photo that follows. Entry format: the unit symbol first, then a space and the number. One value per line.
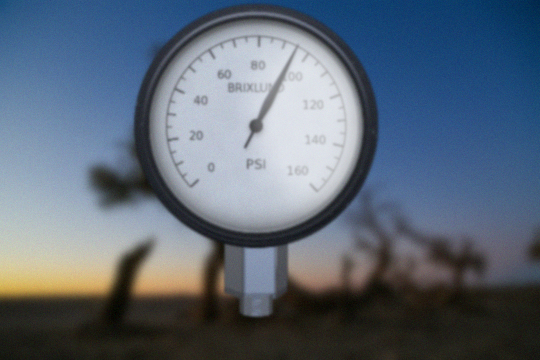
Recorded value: psi 95
